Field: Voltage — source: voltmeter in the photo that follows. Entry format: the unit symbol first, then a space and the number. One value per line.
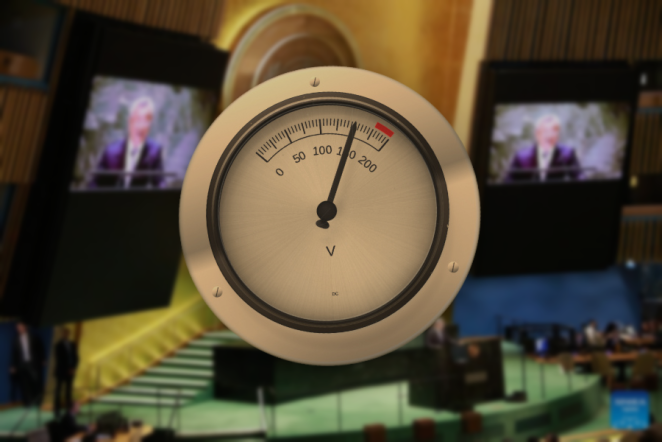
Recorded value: V 150
